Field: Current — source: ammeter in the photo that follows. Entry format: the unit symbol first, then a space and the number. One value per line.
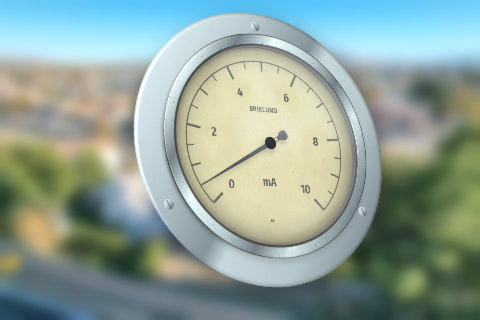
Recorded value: mA 0.5
